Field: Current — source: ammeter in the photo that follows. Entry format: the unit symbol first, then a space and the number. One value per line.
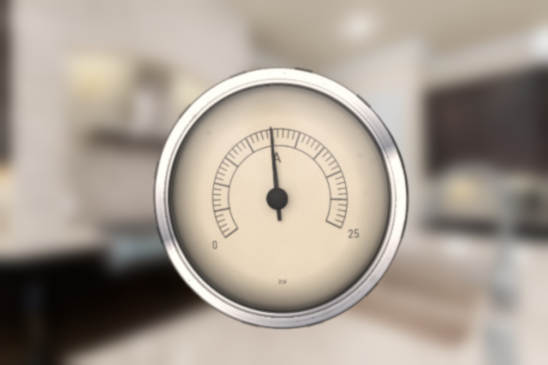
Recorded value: A 12.5
